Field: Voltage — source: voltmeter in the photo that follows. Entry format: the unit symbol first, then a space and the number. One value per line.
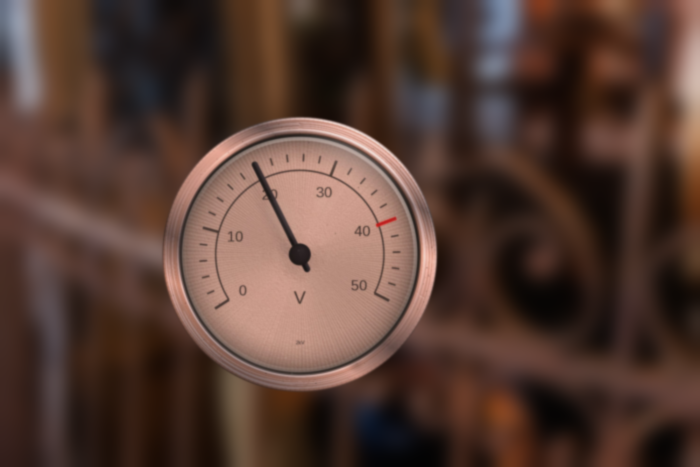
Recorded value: V 20
